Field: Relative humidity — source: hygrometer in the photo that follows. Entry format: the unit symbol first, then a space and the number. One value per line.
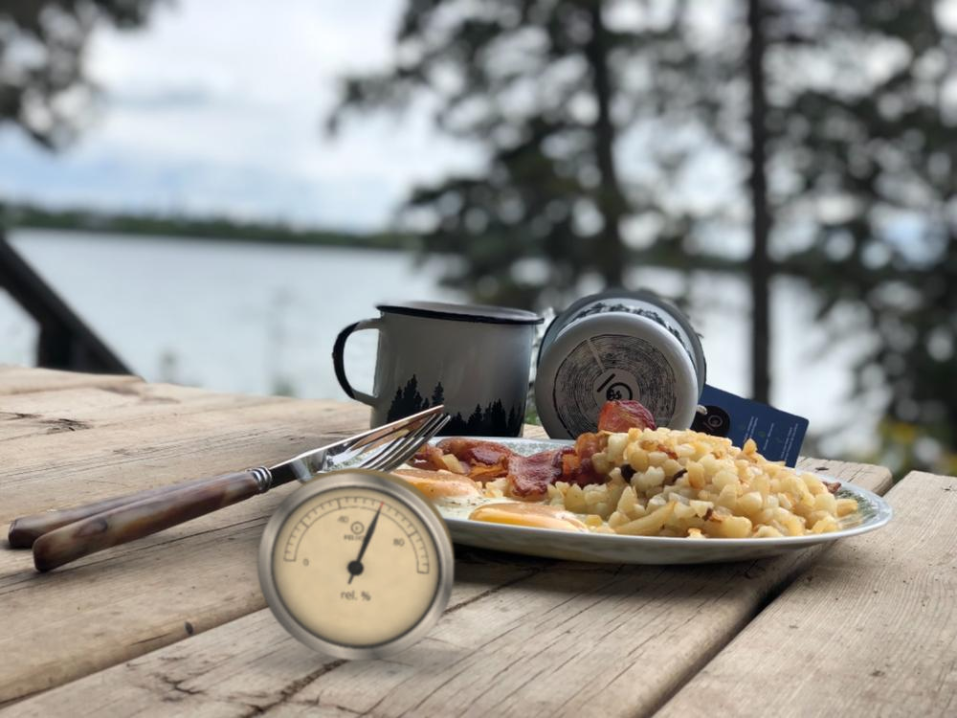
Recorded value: % 60
